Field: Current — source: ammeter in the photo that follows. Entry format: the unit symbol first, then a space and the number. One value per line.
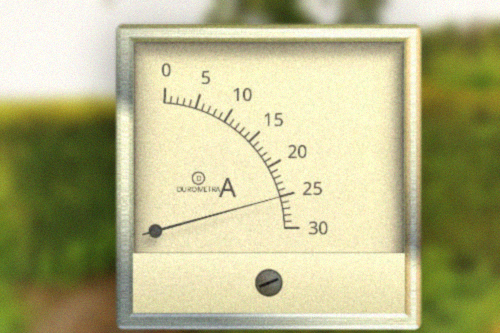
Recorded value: A 25
